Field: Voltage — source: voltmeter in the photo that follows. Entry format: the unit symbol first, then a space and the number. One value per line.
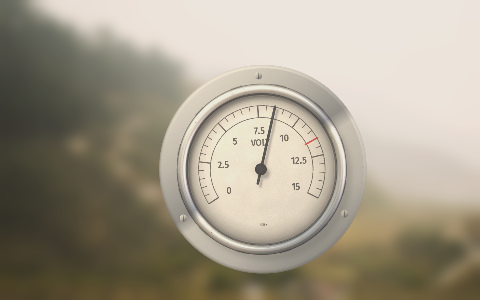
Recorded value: V 8.5
